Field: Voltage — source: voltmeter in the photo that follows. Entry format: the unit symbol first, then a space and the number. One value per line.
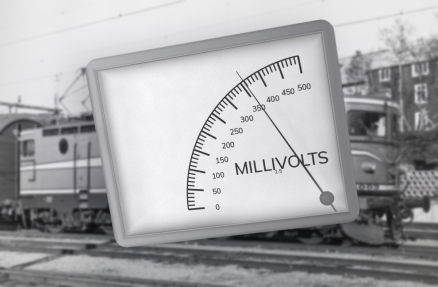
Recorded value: mV 360
